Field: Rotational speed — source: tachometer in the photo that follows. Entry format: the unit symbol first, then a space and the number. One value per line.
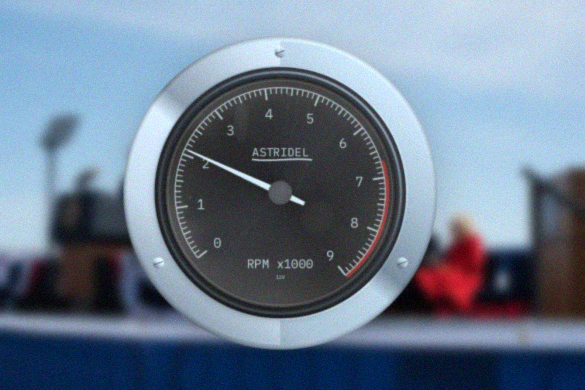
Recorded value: rpm 2100
